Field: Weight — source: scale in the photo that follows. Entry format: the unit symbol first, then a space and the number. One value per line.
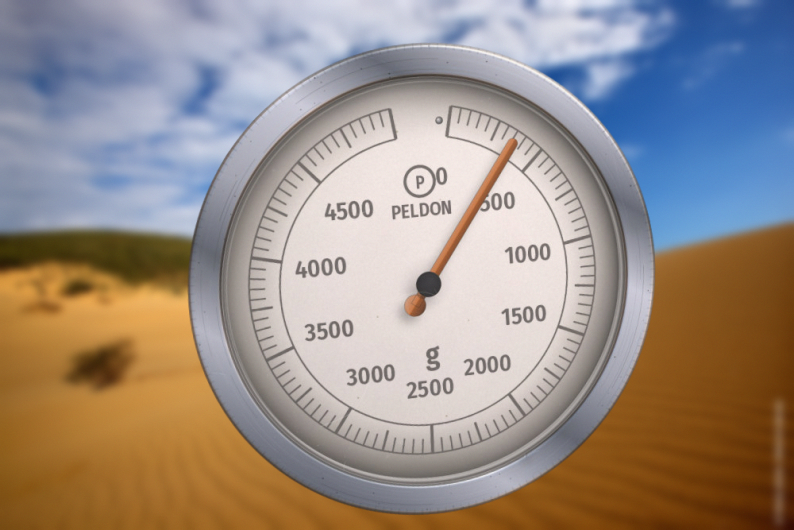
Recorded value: g 350
